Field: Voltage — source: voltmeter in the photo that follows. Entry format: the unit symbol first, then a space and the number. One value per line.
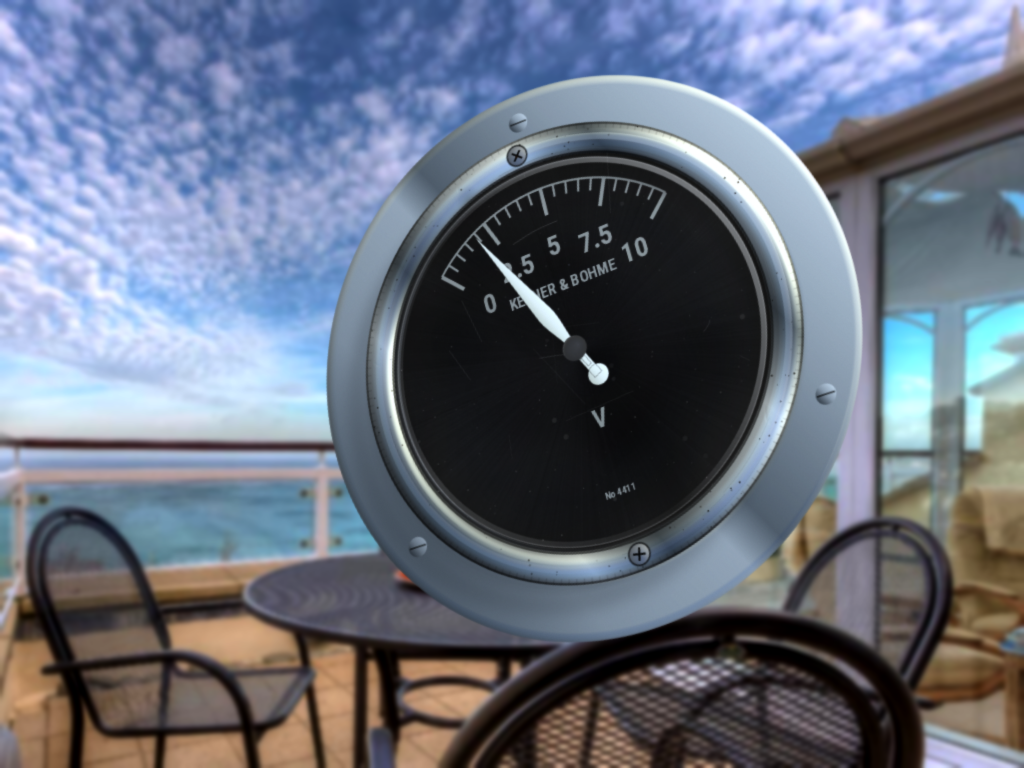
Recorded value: V 2
